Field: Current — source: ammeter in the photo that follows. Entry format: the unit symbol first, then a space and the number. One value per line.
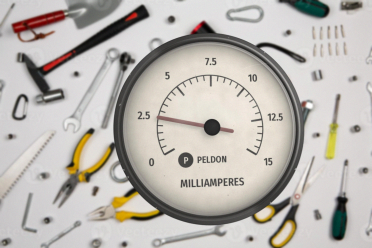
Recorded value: mA 2.5
